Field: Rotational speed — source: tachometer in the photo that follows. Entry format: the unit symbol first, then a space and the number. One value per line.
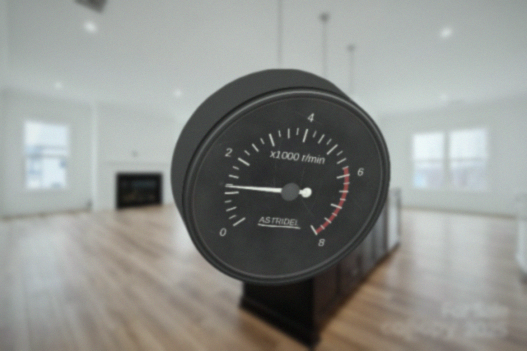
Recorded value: rpm 1250
